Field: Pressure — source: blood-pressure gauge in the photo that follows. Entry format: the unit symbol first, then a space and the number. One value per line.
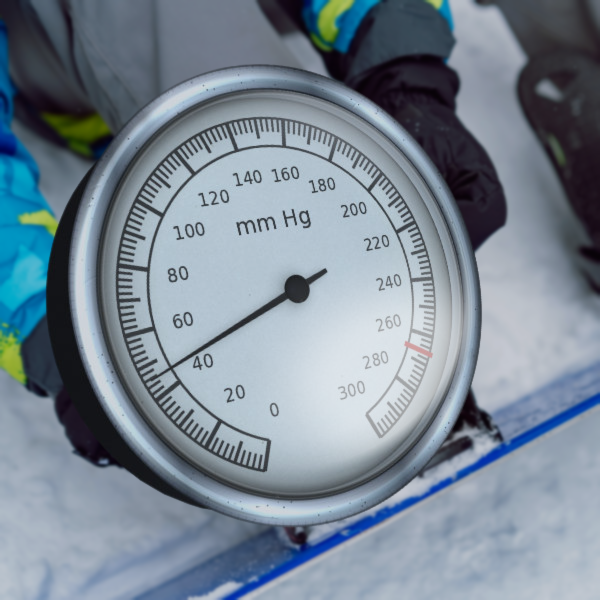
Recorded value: mmHg 46
